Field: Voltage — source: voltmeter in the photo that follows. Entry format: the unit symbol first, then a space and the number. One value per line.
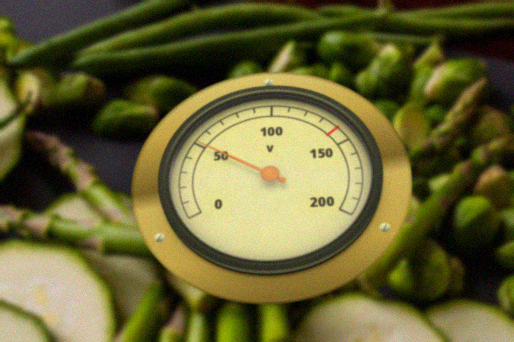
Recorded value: V 50
